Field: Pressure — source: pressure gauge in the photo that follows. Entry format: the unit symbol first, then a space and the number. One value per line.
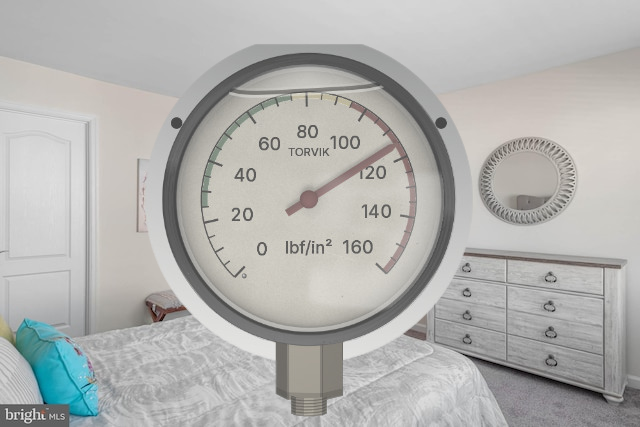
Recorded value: psi 115
